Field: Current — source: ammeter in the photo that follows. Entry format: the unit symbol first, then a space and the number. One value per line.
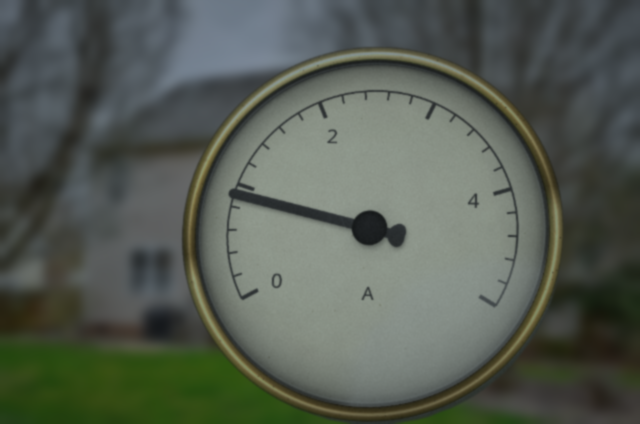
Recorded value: A 0.9
